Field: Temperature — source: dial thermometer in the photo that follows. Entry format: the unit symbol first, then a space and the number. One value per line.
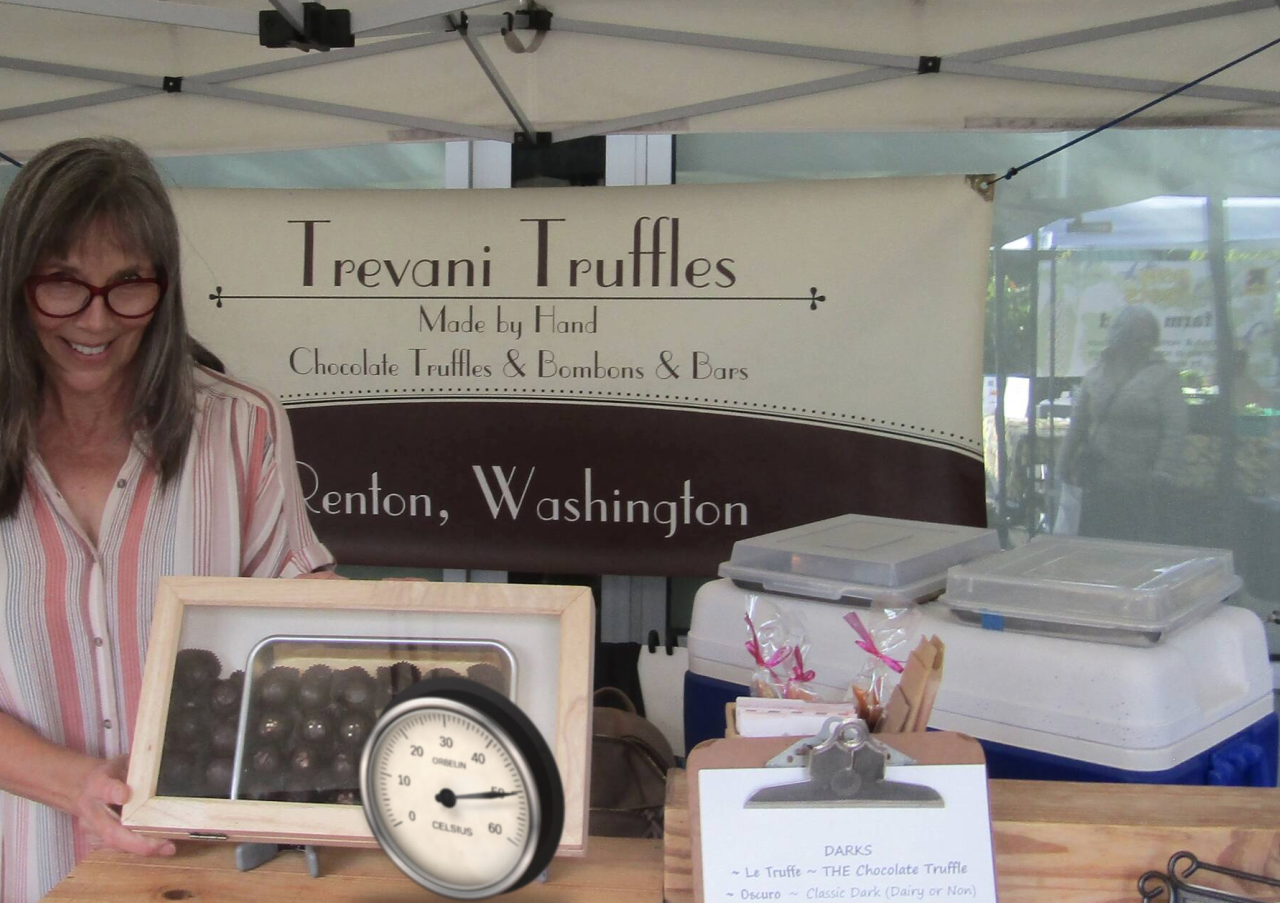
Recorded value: °C 50
